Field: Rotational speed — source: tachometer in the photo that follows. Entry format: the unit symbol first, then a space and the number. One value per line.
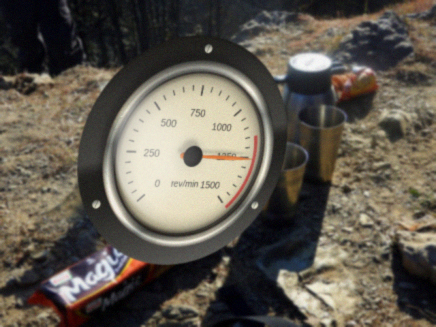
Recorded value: rpm 1250
